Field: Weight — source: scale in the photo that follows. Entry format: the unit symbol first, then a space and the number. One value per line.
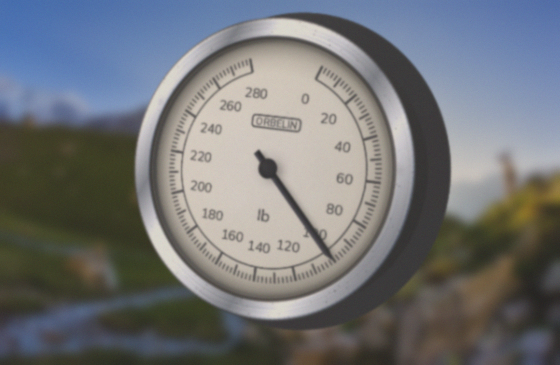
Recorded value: lb 100
